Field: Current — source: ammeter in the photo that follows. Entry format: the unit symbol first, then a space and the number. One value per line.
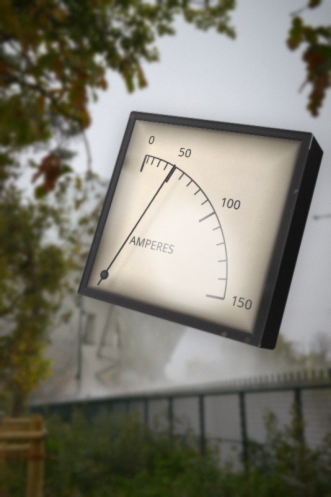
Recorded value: A 50
